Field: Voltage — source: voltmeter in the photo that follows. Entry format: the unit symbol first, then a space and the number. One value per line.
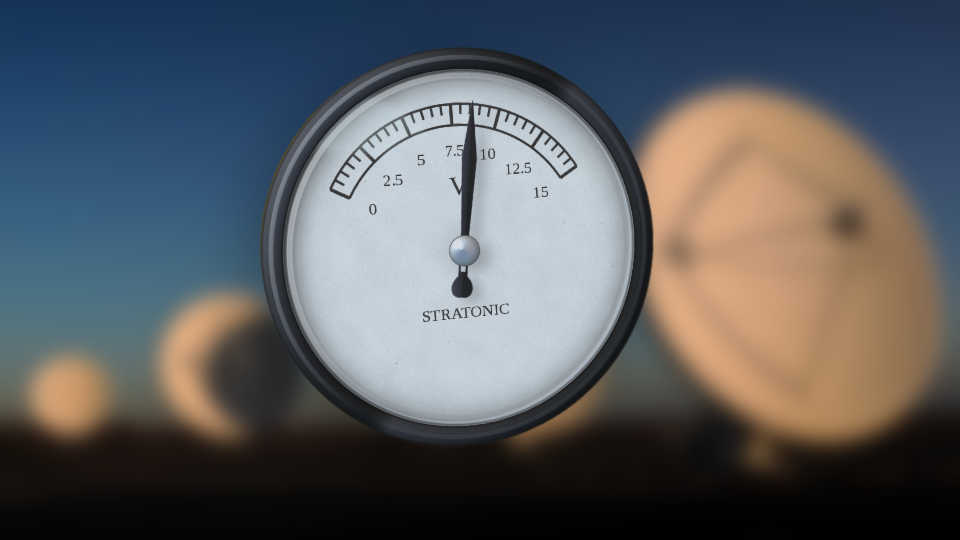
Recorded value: V 8.5
